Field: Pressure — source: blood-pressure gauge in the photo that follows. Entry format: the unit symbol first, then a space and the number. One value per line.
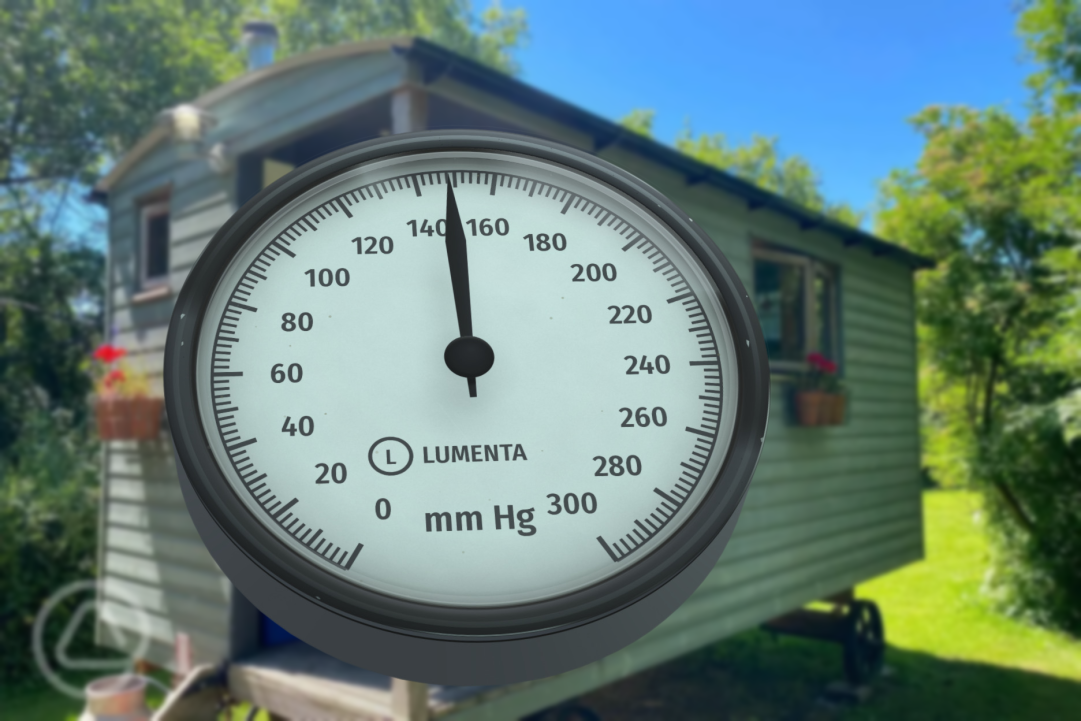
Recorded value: mmHg 148
